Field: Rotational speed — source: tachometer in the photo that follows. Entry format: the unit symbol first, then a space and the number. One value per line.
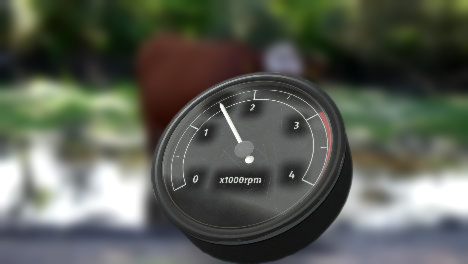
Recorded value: rpm 1500
